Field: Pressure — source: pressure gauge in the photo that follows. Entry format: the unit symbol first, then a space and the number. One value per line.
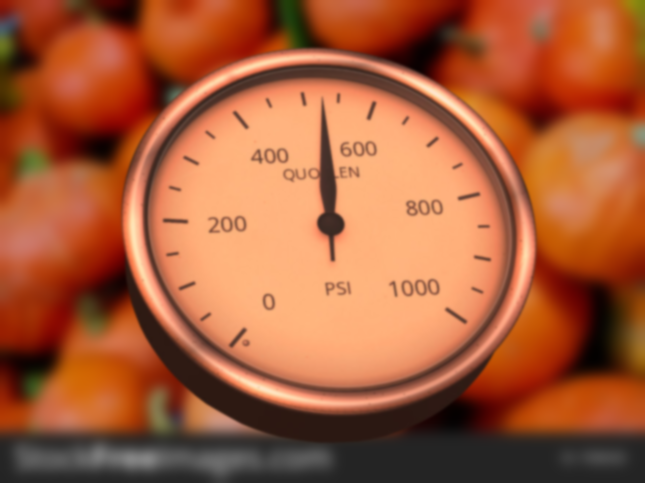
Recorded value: psi 525
